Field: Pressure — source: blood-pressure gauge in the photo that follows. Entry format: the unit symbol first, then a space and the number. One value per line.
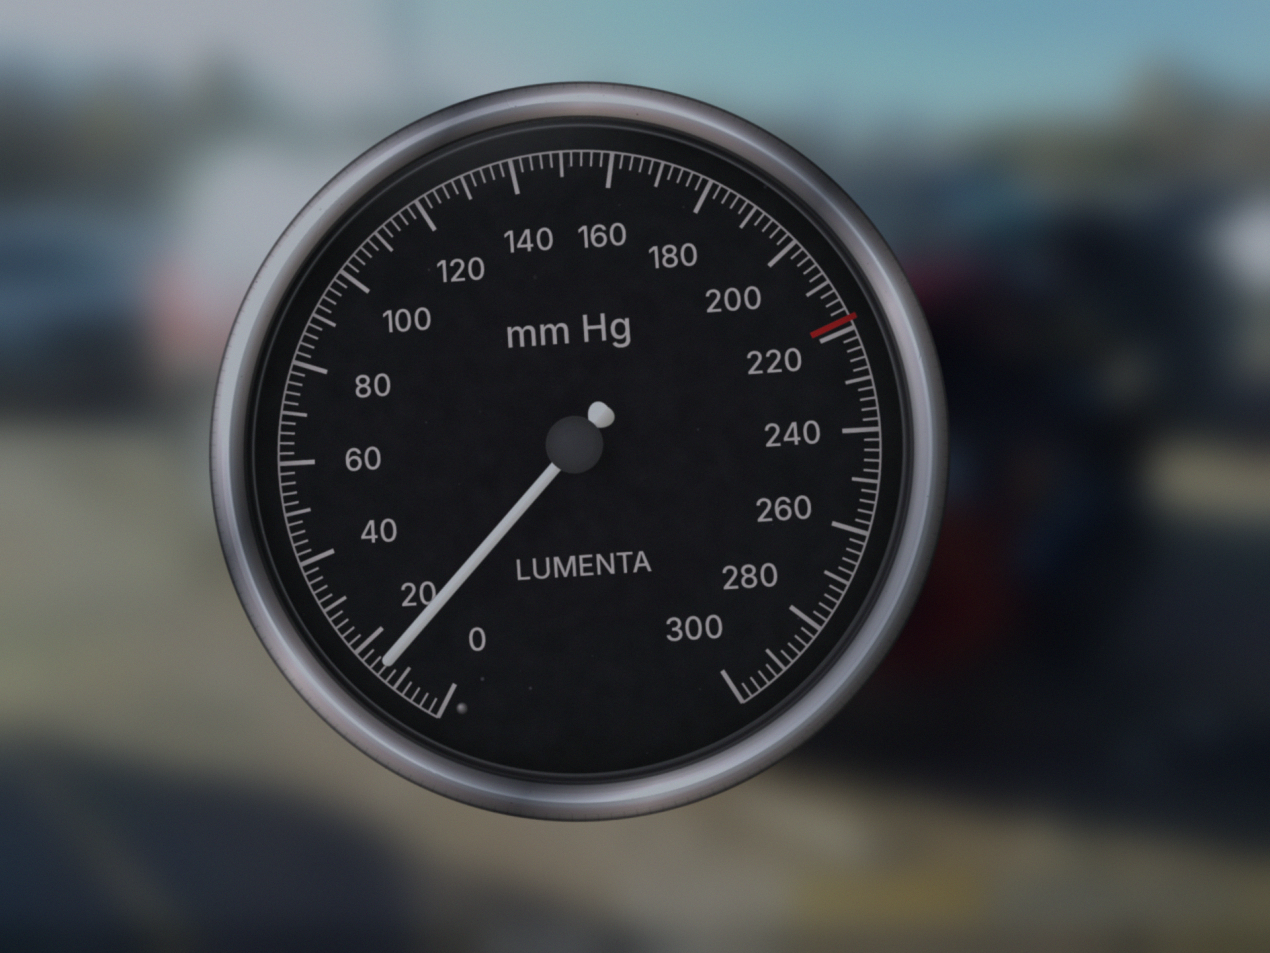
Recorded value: mmHg 14
